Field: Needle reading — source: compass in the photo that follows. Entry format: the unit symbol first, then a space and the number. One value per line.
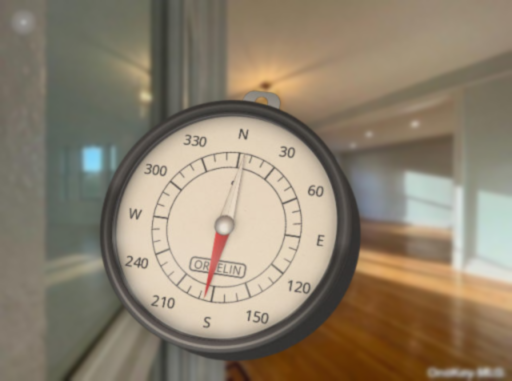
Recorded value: ° 185
